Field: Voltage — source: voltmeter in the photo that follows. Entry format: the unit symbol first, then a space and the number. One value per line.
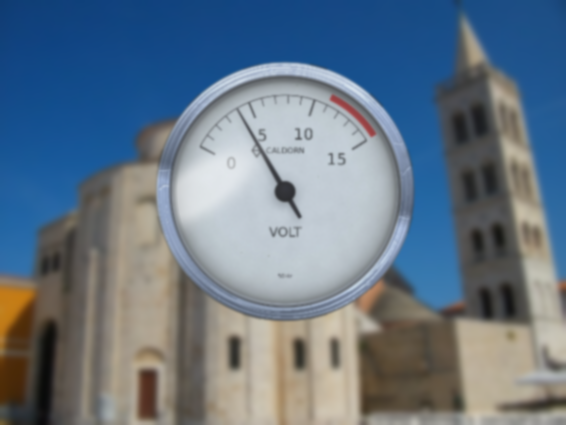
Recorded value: V 4
